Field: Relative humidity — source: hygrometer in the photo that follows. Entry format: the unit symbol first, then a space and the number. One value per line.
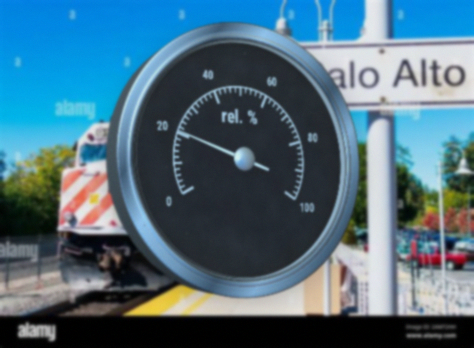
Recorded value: % 20
